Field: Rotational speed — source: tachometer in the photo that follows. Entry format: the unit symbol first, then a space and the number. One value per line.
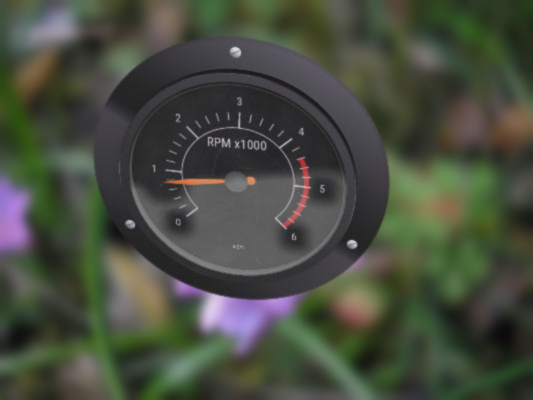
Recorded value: rpm 800
